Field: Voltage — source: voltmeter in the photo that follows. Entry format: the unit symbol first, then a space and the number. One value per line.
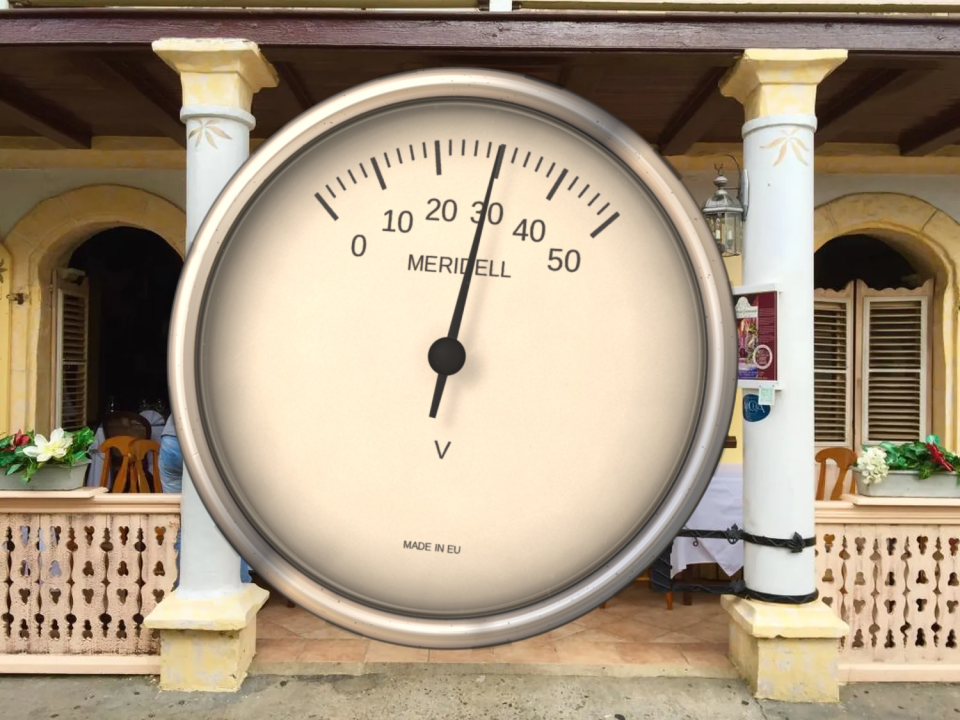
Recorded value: V 30
